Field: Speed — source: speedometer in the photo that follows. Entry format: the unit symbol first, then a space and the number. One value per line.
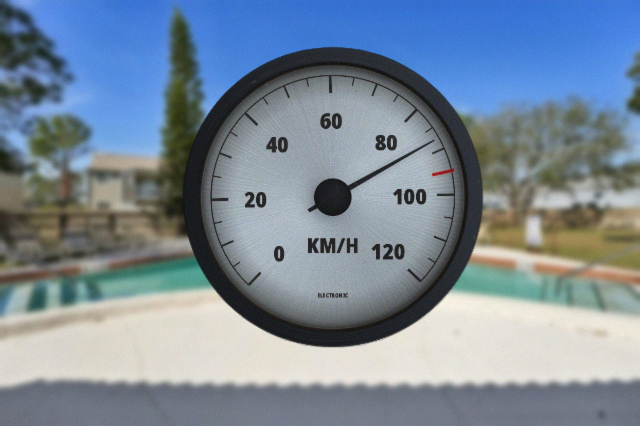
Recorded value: km/h 87.5
